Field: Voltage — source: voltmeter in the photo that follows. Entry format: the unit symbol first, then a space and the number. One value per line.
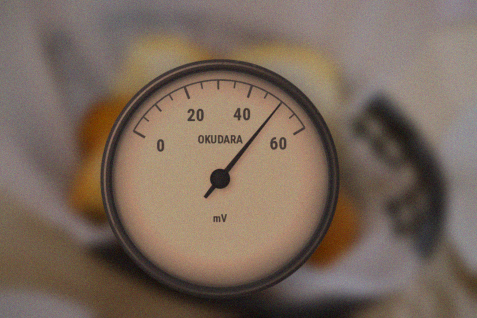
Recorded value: mV 50
